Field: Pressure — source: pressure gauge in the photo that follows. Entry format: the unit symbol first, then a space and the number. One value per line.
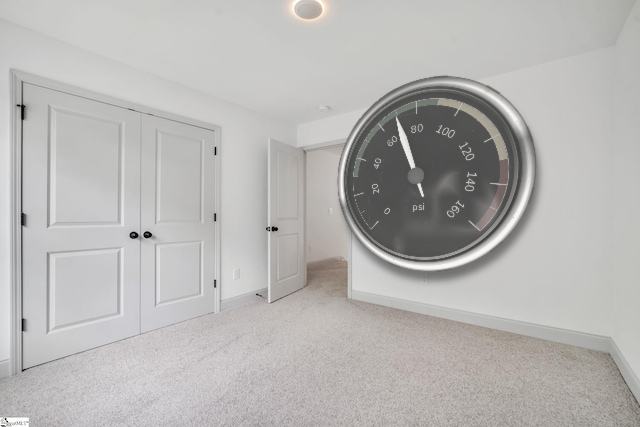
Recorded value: psi 70
